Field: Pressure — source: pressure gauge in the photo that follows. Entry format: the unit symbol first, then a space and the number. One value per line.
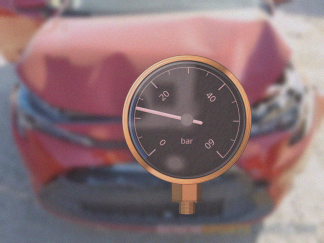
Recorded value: bar 12.5
